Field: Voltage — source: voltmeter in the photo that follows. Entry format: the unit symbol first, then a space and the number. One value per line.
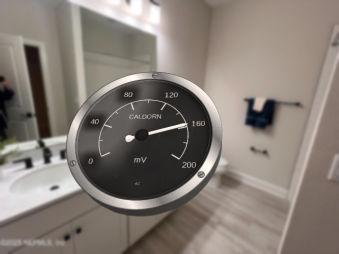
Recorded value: mV 160
